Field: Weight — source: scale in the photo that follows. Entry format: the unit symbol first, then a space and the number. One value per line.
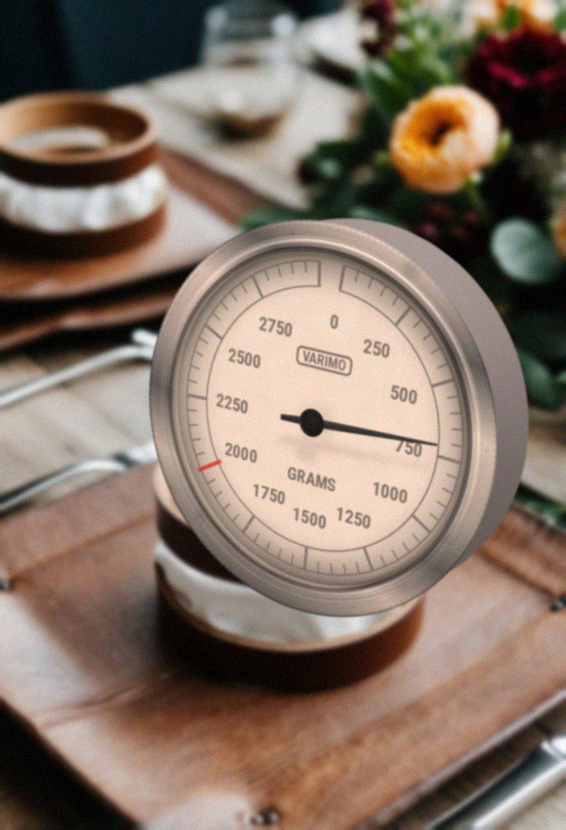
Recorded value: g 700
